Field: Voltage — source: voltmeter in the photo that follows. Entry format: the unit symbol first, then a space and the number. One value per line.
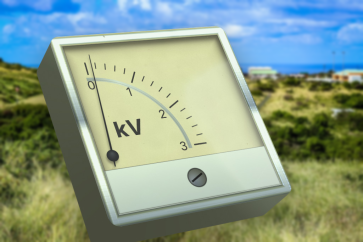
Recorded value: kV 0.1
